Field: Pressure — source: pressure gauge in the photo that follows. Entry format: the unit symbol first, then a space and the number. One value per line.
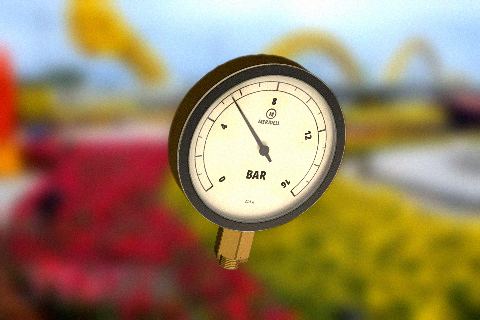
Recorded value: bar 5.5
